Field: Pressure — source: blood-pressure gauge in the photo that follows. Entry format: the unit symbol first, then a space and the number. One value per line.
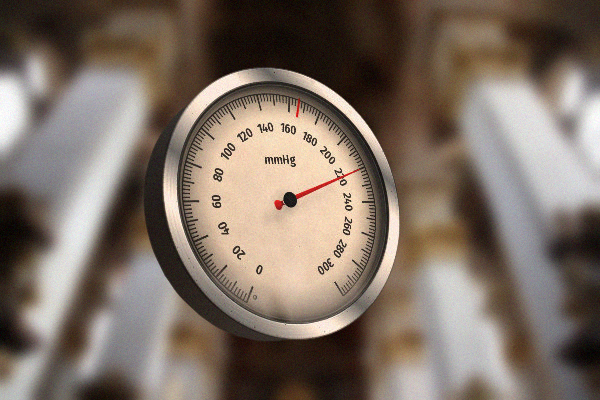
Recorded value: mmHg 220
